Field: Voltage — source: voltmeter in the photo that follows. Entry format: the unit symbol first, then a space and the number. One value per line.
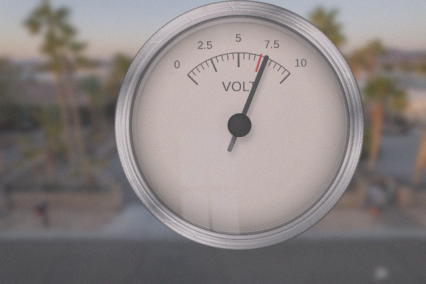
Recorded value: V 7.5
